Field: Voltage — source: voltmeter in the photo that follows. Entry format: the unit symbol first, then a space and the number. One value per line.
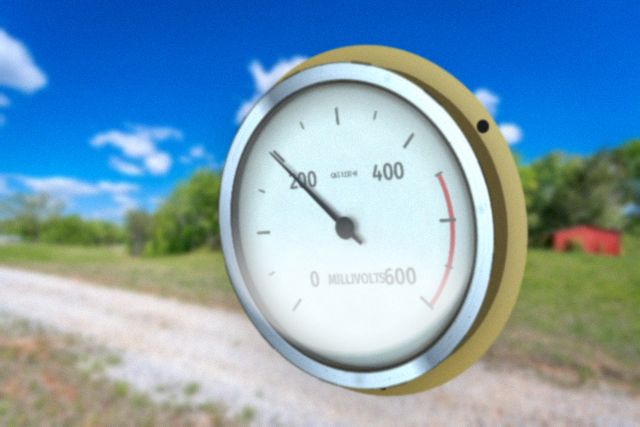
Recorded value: mV 200
